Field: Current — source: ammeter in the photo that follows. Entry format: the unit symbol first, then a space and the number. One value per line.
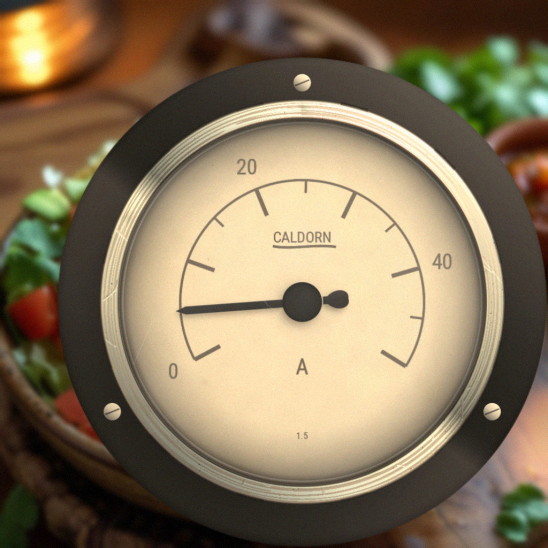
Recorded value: A 5
